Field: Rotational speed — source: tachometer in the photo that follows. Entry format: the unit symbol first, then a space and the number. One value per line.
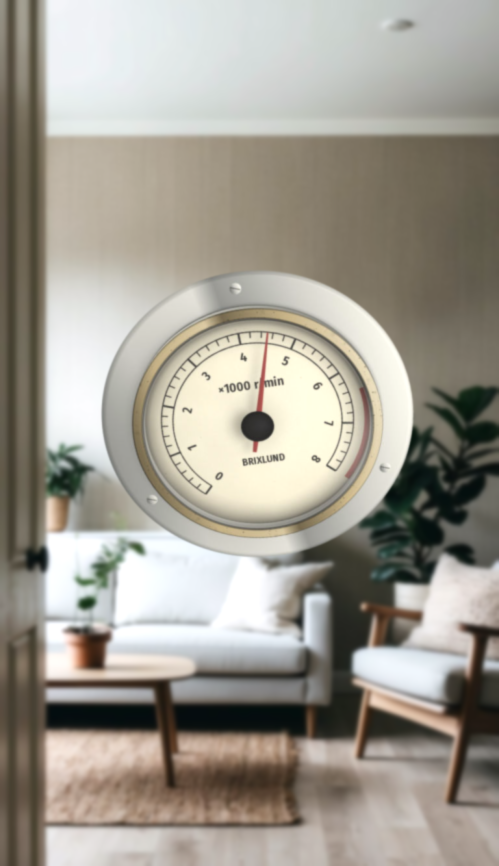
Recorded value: rpm 4500
